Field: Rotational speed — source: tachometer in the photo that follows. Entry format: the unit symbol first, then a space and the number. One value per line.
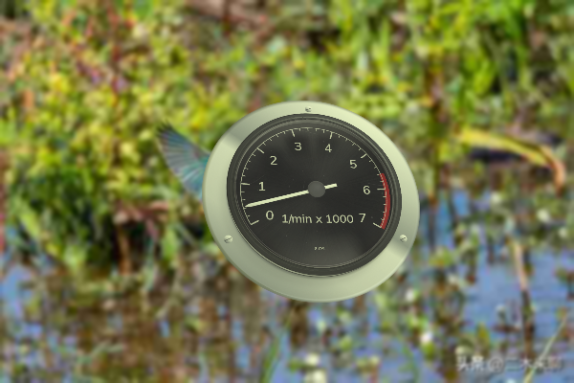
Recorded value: rpm 400
